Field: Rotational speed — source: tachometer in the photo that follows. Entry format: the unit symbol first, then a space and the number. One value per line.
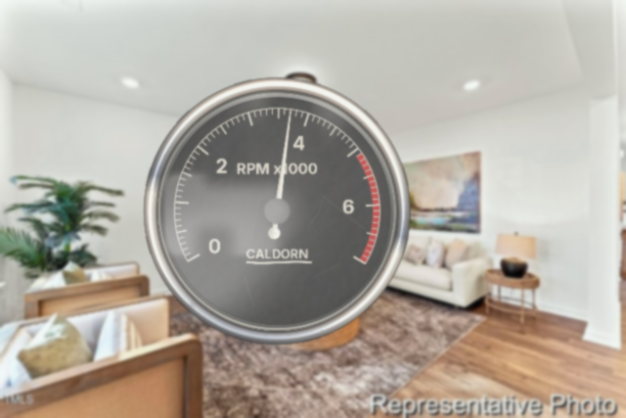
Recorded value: rpm 3700
